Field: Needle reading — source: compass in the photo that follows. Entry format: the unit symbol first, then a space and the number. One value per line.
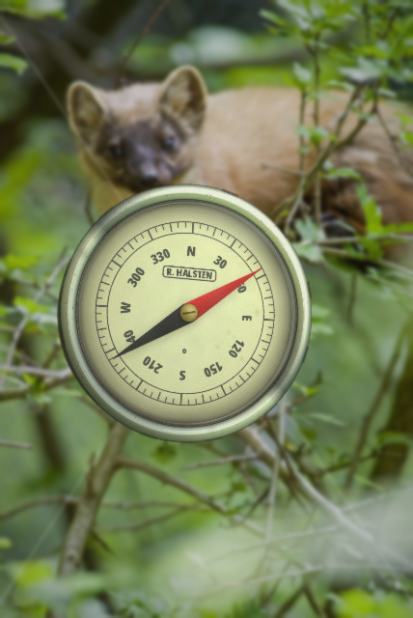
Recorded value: ° 55
